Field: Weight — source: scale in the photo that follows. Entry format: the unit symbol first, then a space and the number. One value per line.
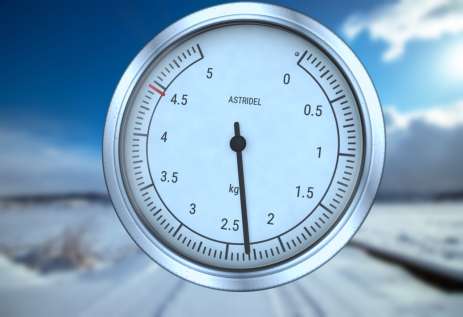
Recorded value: kg 2.3
